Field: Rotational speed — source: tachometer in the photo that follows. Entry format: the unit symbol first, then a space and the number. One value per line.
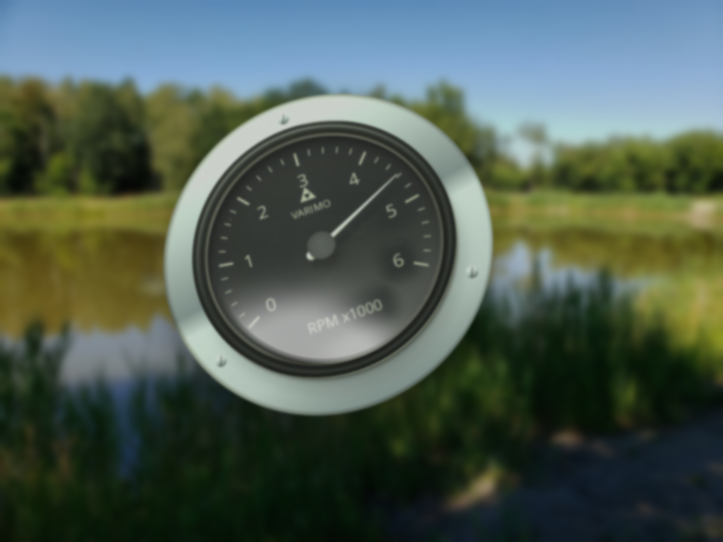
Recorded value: rpm 4600
